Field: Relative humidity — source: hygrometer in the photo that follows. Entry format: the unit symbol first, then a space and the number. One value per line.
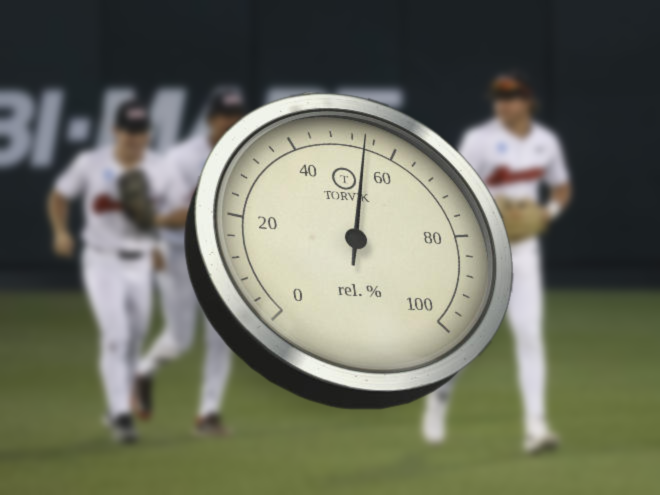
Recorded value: % 54
